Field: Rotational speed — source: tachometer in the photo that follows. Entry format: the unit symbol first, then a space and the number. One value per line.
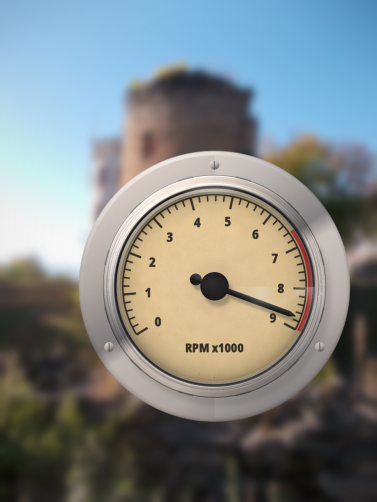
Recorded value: rpm 8700
